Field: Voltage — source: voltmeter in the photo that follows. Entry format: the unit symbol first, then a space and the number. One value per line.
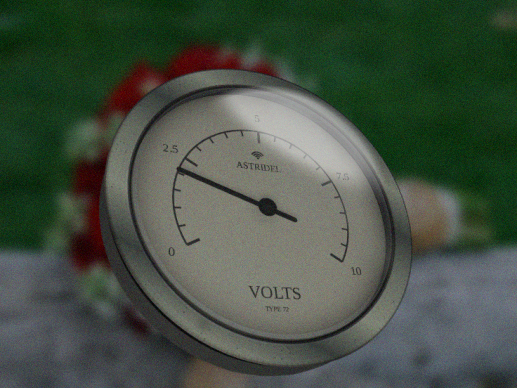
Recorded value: V 2
